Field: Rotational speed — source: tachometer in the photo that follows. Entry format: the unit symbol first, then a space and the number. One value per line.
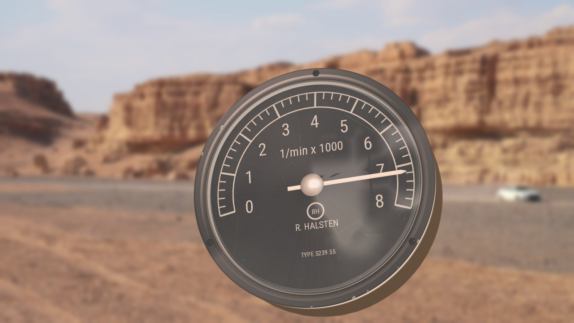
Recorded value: rpm 7200
